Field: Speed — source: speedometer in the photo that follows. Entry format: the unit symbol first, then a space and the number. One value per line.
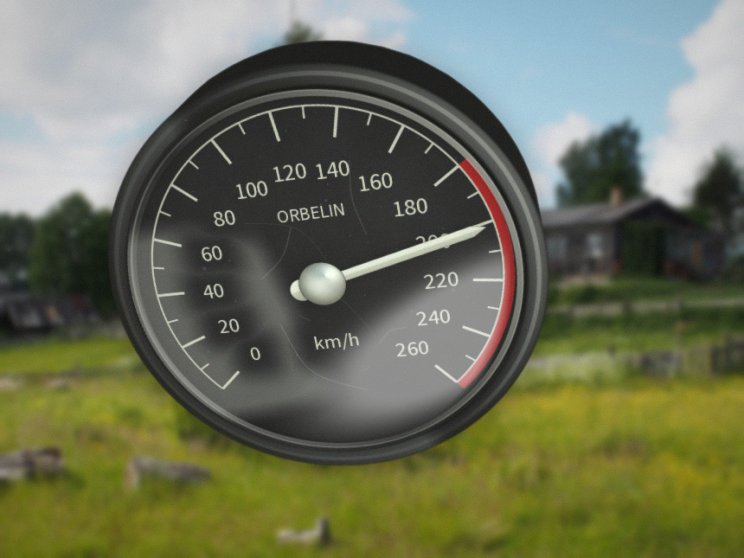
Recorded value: km/h 200
